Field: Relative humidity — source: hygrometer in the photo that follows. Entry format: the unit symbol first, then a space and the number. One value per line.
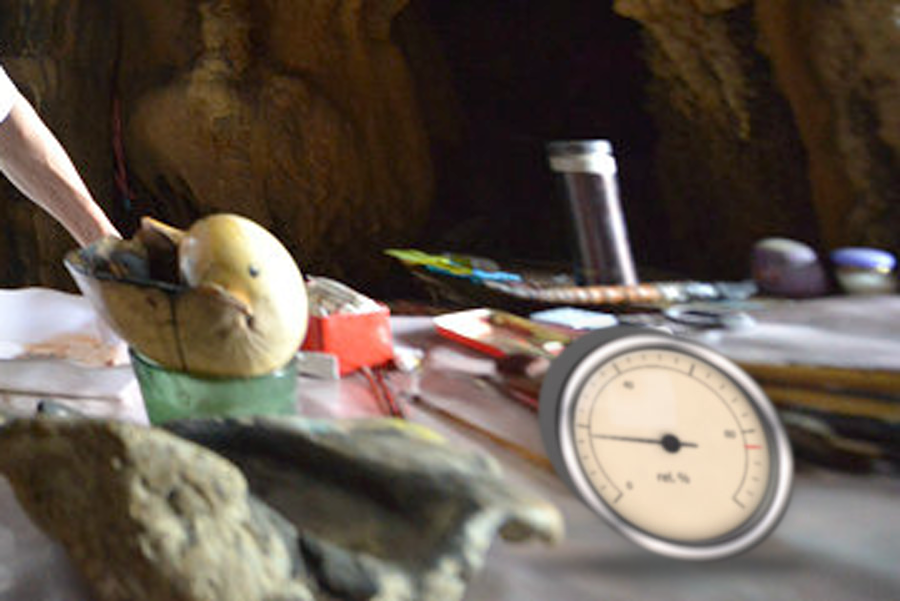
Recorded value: % 18
